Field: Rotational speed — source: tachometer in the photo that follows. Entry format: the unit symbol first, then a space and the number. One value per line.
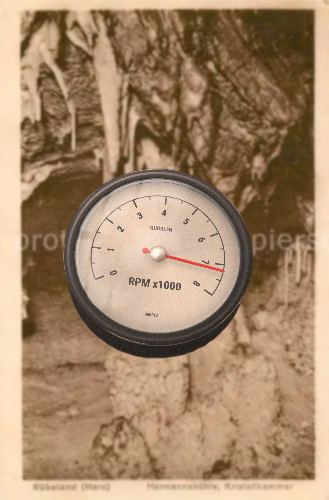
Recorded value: rpm 7250
